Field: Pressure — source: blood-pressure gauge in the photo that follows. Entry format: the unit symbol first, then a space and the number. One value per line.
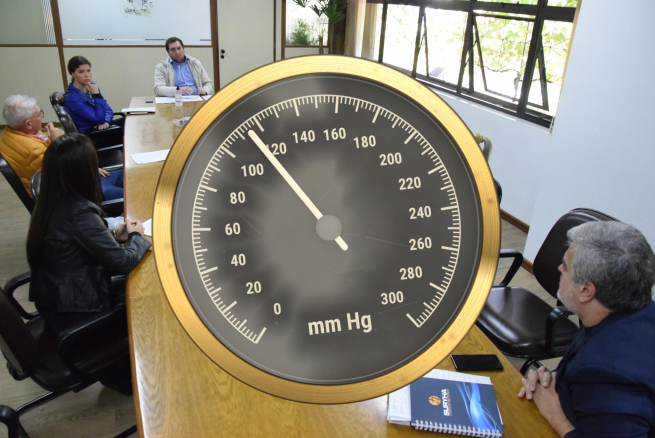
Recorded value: mmHg 114
